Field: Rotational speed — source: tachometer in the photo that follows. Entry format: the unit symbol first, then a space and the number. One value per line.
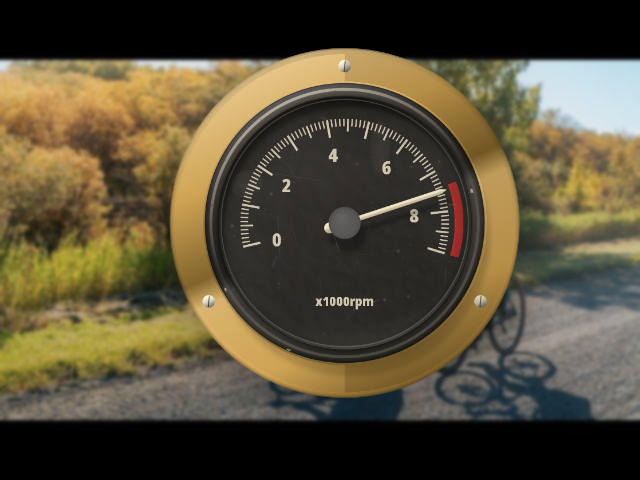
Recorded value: rpm 7500
